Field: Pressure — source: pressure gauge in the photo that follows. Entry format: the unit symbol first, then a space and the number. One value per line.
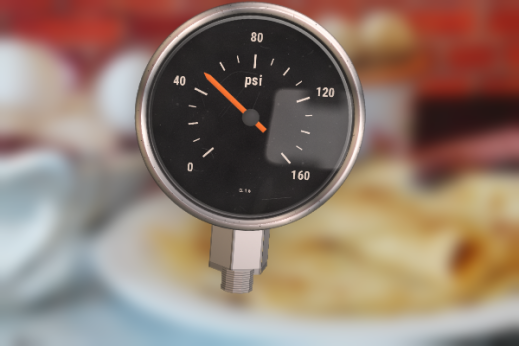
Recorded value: psi 50
